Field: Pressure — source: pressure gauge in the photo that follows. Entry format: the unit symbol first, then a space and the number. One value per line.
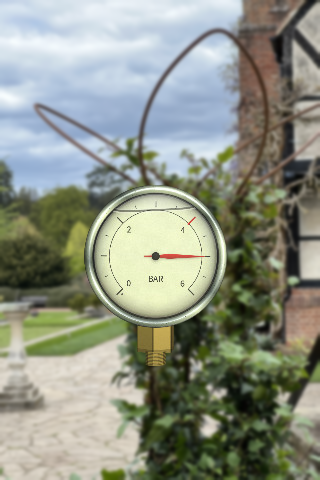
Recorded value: bar 5
